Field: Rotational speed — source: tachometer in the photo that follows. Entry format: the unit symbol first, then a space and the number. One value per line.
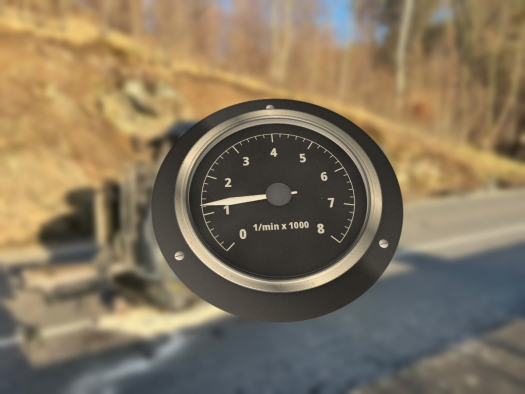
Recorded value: rpm 1200
